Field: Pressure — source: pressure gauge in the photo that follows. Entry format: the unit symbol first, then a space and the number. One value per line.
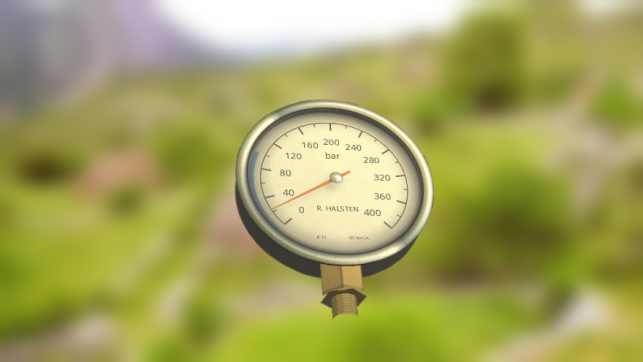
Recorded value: bar 20
